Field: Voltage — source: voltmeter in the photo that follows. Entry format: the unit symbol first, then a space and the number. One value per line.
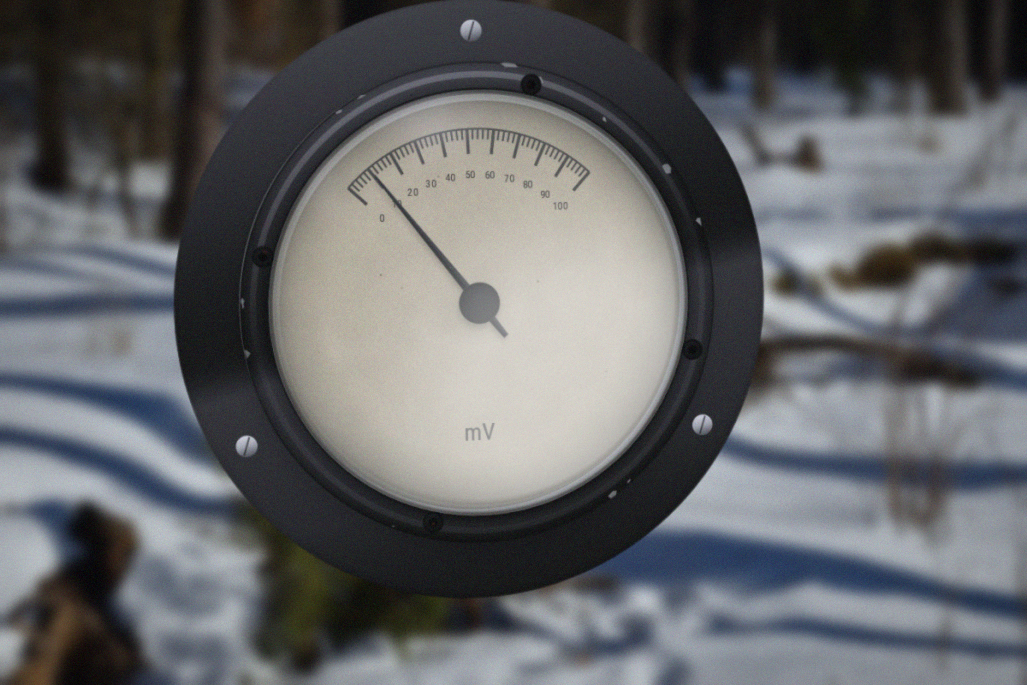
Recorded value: mV 10
